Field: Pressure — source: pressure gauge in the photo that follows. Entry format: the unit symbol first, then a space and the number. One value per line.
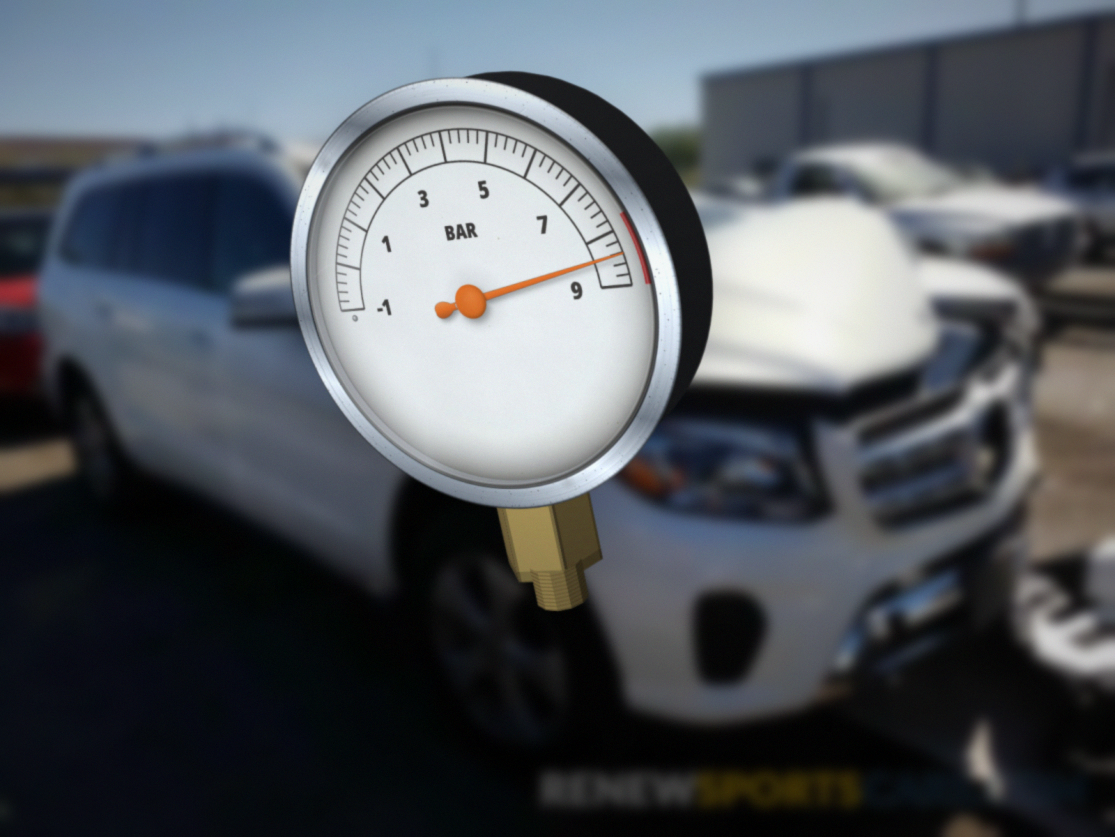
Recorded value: bar 8.4
